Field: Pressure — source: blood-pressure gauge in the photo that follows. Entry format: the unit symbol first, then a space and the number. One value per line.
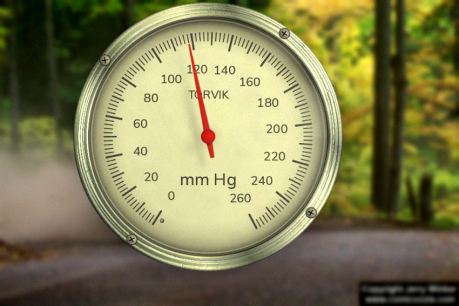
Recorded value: mmHg 118
